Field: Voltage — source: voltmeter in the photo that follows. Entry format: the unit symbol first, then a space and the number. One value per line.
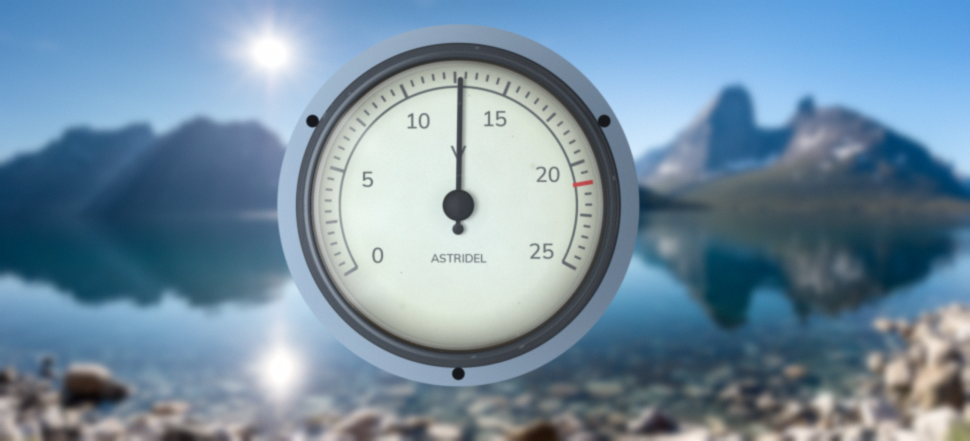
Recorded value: V 12.75
